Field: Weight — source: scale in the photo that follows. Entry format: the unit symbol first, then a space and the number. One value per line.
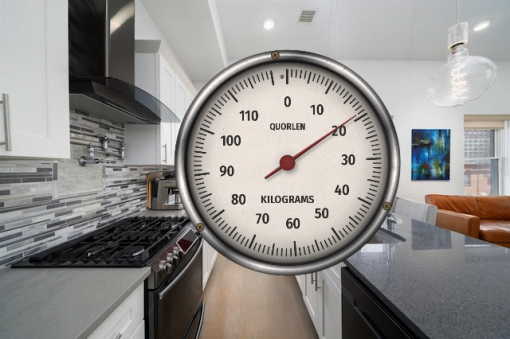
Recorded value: kg 19
